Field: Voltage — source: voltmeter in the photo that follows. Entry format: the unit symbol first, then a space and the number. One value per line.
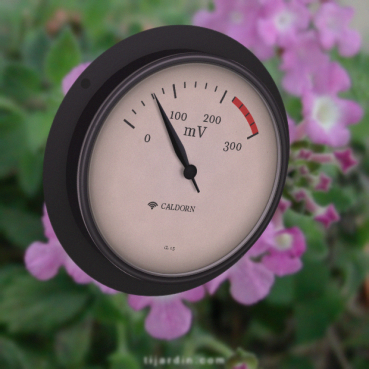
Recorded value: mV 60
